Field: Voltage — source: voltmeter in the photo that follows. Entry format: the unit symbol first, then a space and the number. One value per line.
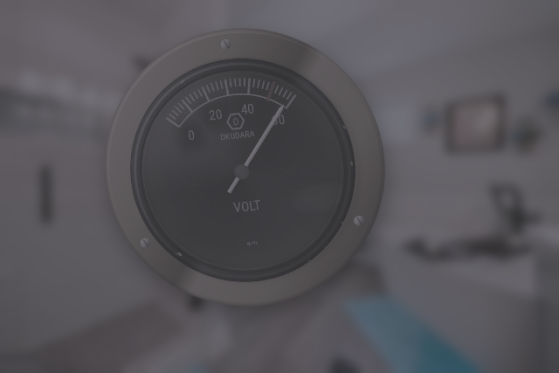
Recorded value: V 58
